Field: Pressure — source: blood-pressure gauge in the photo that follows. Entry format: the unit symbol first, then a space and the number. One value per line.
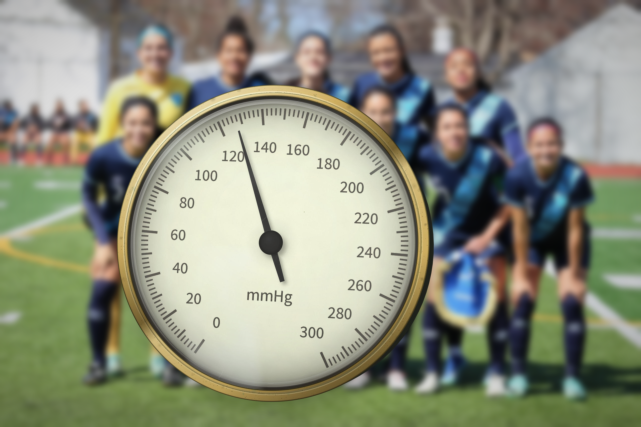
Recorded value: mmHg 128
